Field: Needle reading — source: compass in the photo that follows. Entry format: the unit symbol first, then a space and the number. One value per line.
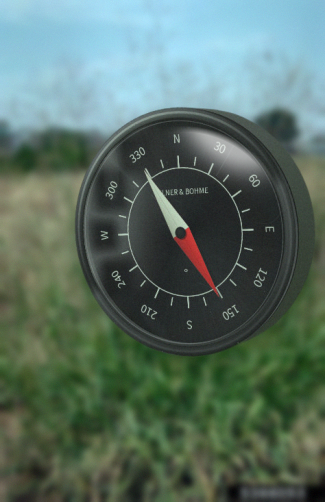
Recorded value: ° 150
